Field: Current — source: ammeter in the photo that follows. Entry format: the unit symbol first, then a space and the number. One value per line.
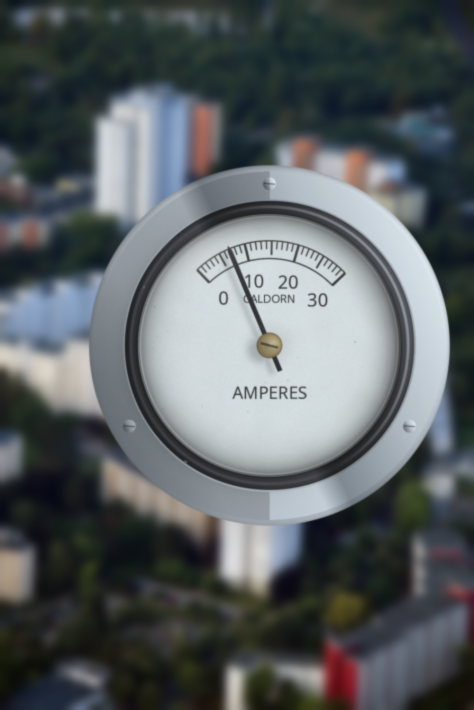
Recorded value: A 7
